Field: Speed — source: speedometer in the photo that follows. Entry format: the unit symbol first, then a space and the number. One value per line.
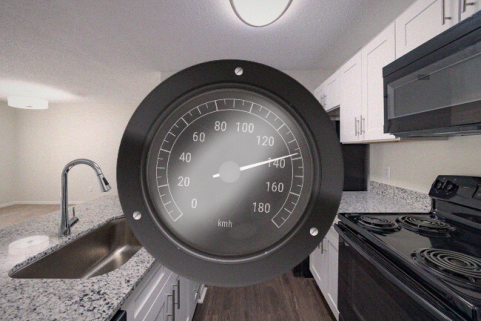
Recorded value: km/h 137.5
